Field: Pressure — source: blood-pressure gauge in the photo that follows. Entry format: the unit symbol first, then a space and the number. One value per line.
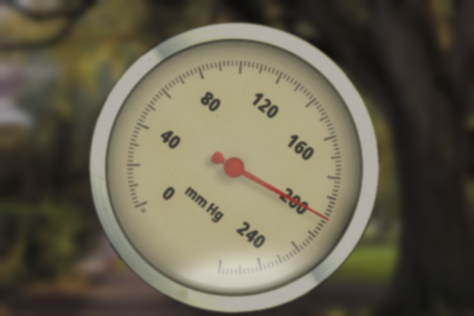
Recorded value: mmHg 200
